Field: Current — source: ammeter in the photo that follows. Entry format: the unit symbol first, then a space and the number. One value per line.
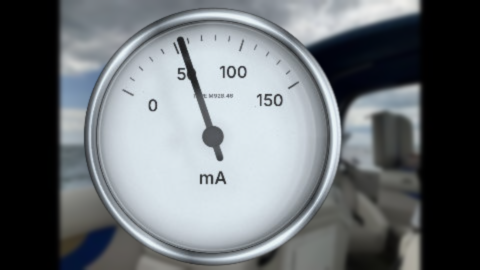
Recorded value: mA 55
